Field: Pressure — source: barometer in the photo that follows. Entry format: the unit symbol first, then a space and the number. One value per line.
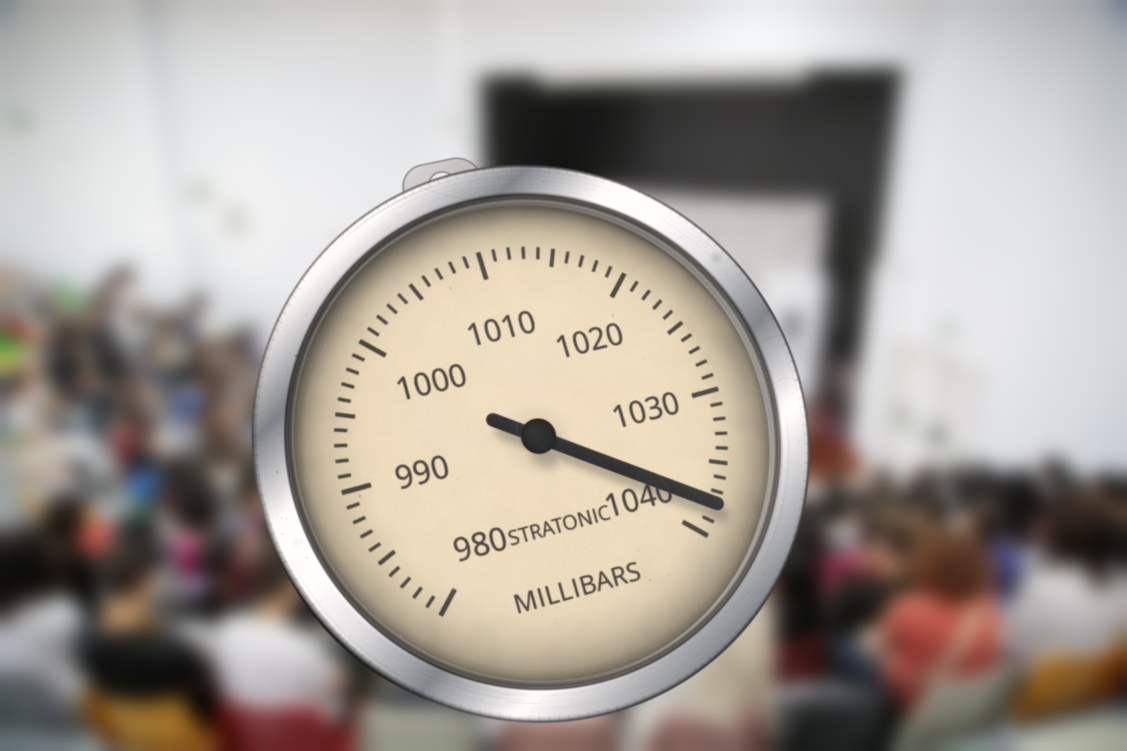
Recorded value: mbar 1038
